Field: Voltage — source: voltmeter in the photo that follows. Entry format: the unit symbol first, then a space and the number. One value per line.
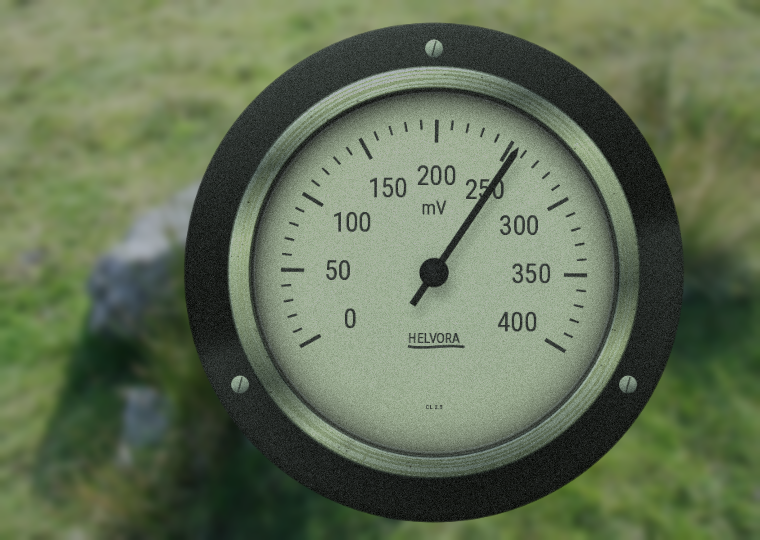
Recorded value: mV 255
